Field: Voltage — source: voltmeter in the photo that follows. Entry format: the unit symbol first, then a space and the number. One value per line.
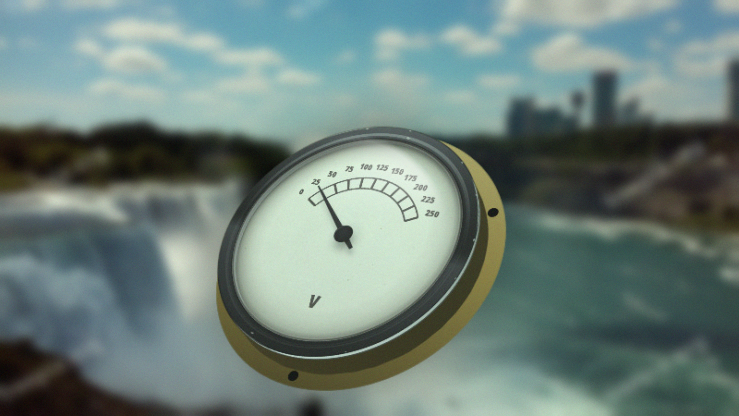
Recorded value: V 25
